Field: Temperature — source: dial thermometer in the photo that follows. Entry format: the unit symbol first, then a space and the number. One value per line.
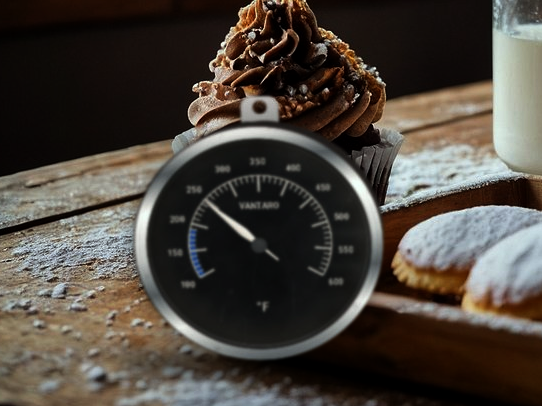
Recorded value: °F 250
